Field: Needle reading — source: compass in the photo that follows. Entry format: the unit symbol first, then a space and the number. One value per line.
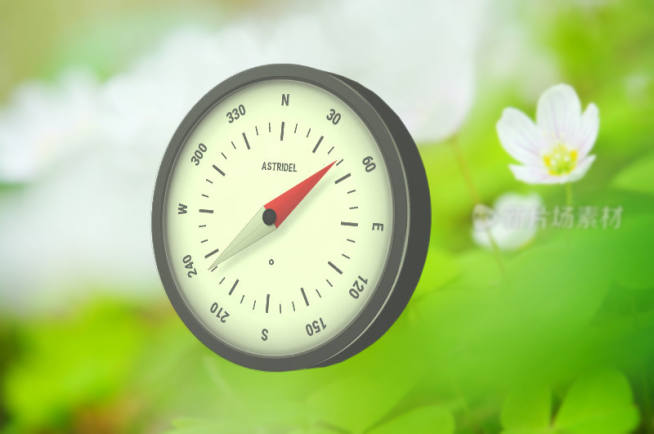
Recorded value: ° 50
